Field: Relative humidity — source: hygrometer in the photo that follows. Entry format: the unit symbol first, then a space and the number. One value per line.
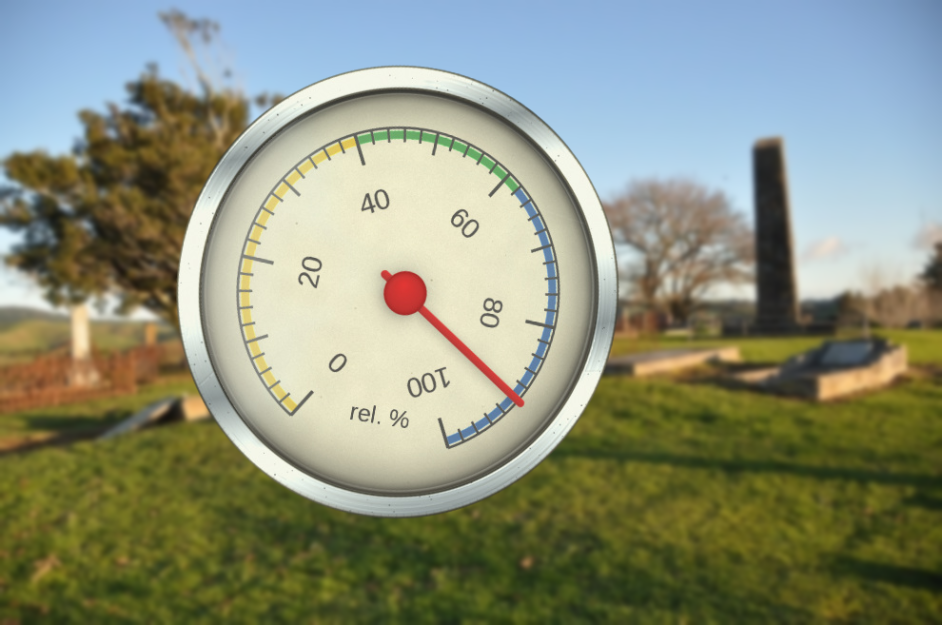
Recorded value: % 90
